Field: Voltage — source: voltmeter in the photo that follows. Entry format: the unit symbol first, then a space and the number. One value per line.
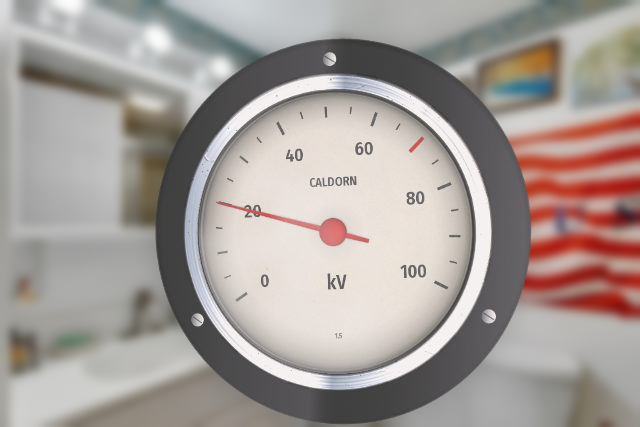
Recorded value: kV 20
